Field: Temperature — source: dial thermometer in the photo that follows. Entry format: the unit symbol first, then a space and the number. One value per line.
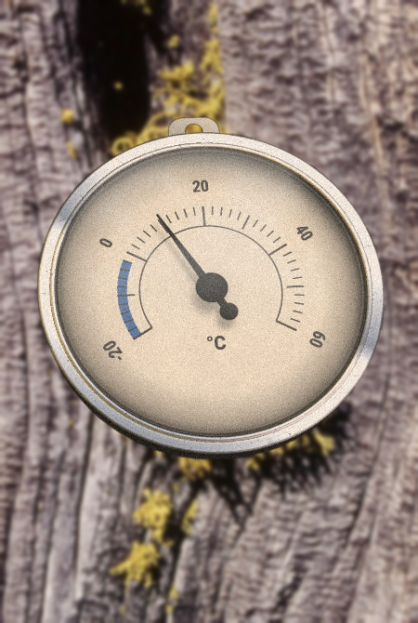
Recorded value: °C 10
